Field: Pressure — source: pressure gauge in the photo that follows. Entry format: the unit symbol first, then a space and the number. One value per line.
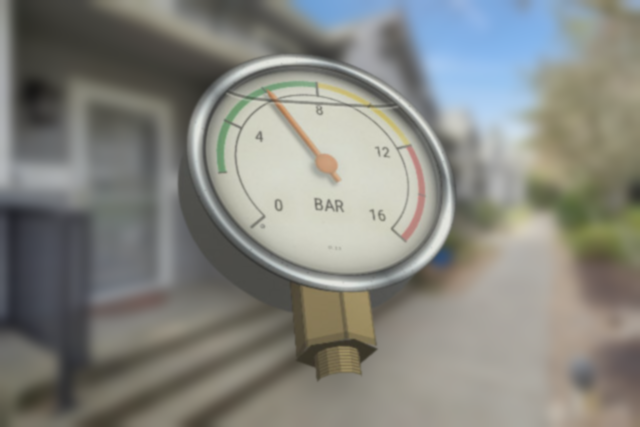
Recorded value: bar 6
